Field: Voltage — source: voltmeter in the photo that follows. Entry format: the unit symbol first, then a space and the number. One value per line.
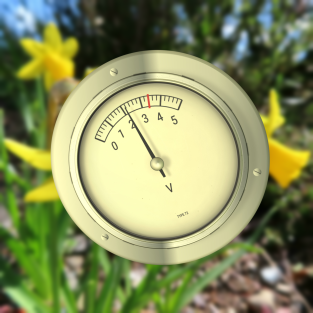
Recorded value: V 2.2
